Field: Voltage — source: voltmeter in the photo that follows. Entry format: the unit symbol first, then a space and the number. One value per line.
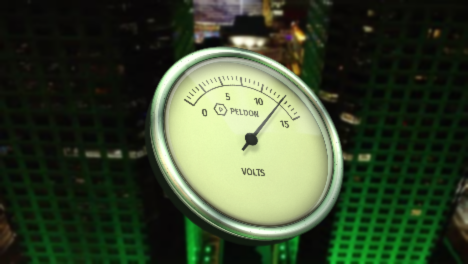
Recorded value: V 12.5
